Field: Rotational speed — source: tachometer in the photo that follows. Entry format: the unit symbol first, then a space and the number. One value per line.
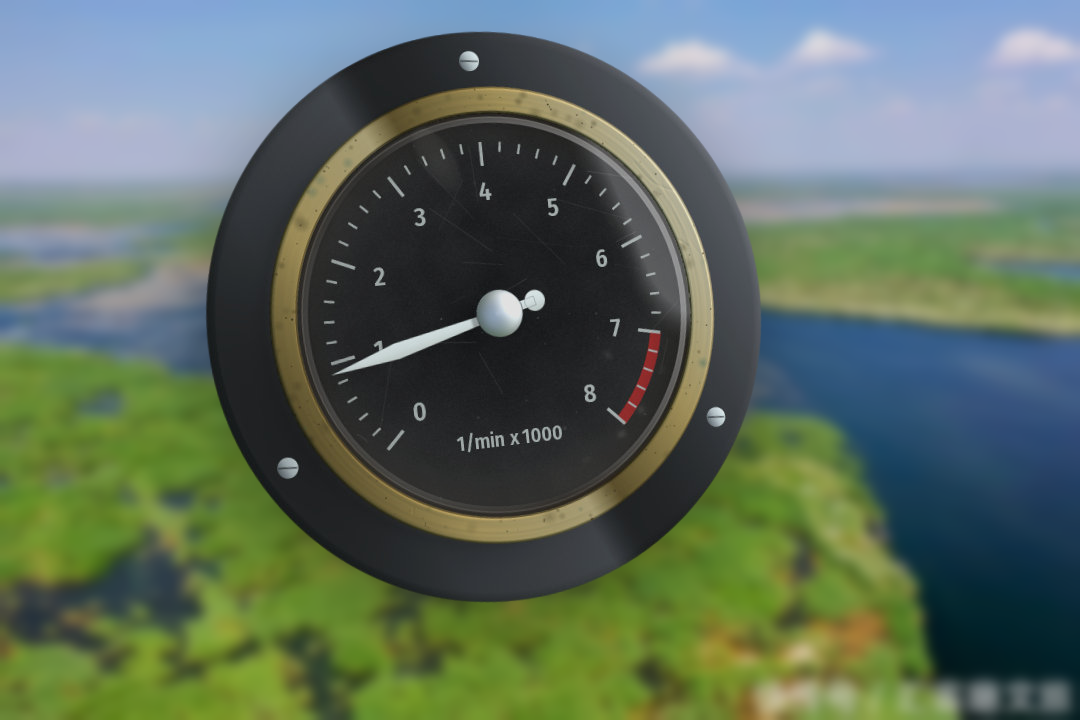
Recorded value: rpm 900
